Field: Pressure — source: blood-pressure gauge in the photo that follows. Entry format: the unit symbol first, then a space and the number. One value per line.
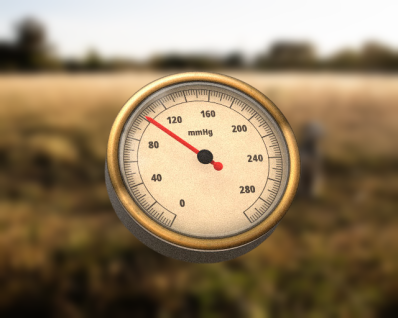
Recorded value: mmHg 100
